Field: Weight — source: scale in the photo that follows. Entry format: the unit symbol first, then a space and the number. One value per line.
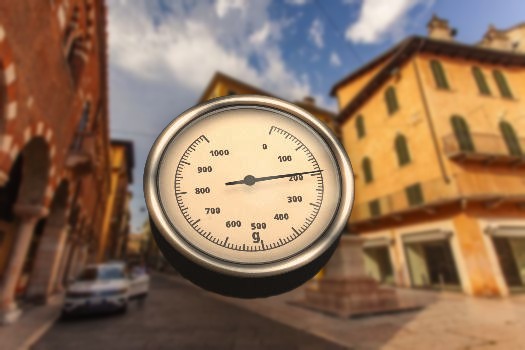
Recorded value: g 200
